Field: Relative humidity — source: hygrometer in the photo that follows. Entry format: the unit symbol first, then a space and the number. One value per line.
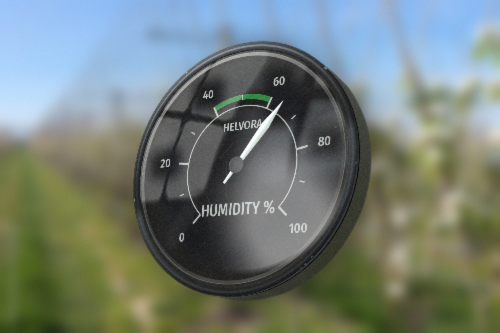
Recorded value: % 65
